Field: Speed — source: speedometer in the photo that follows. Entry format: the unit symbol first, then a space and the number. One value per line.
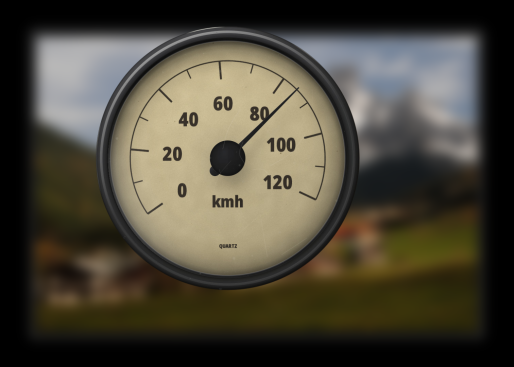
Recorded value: km/h 85
